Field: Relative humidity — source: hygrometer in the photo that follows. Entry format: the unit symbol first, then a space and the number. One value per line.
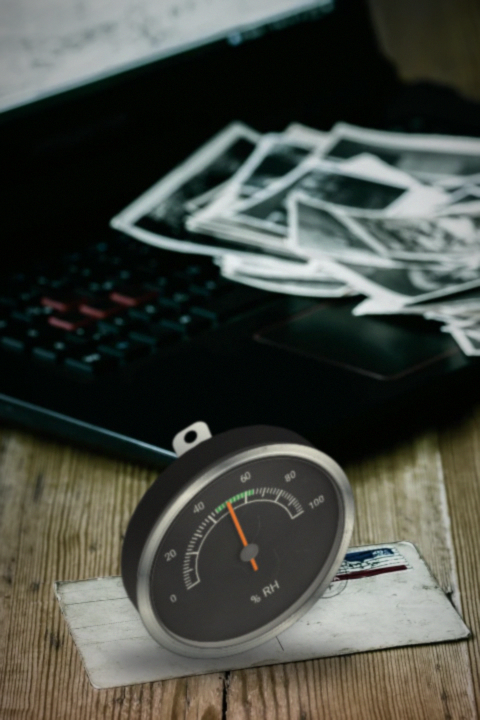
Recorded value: % 50
